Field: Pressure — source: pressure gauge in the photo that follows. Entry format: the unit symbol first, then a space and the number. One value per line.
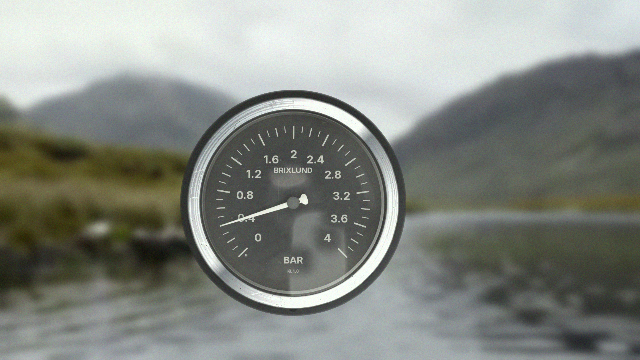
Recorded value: bar 0.4
